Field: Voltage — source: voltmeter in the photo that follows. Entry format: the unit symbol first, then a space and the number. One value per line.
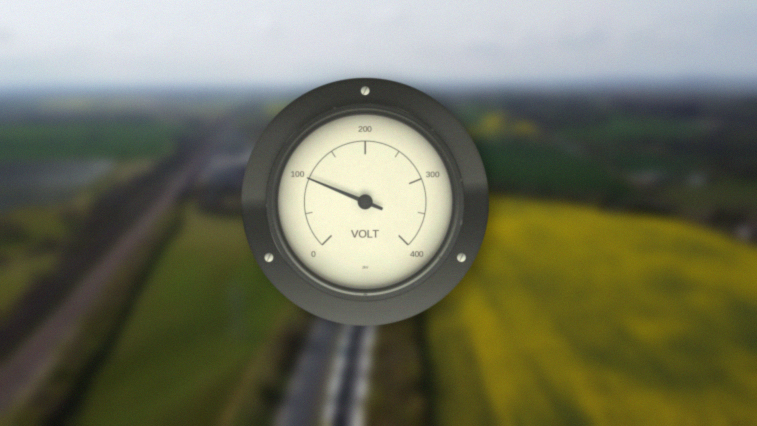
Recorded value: V 100
